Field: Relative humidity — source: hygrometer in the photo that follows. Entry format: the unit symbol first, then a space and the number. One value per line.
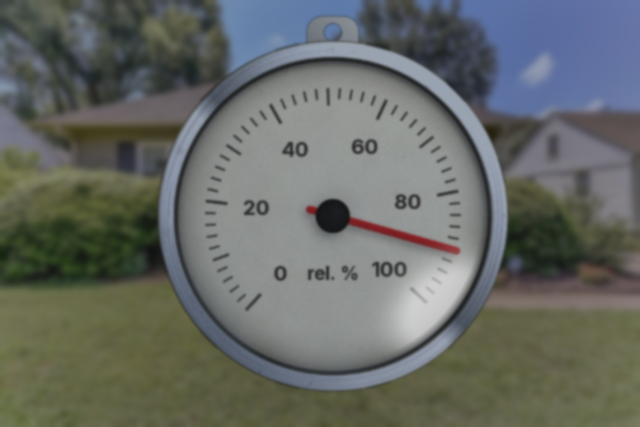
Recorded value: % 90
